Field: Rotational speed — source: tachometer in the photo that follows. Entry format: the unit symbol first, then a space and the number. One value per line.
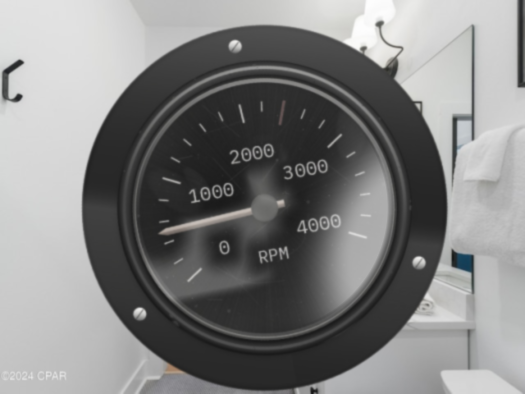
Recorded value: rpm 500
